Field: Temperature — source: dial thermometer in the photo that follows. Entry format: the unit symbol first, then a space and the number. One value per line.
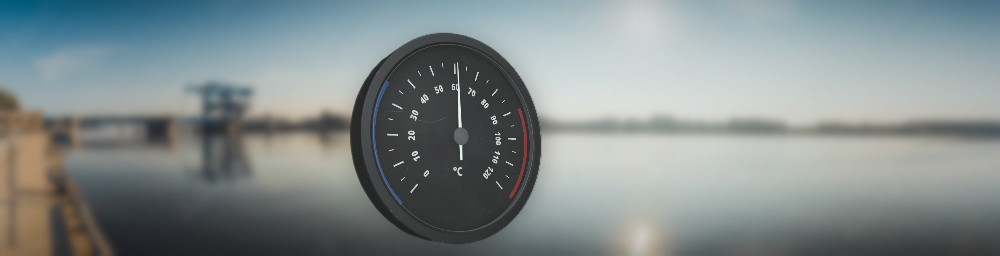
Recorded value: °C 60
